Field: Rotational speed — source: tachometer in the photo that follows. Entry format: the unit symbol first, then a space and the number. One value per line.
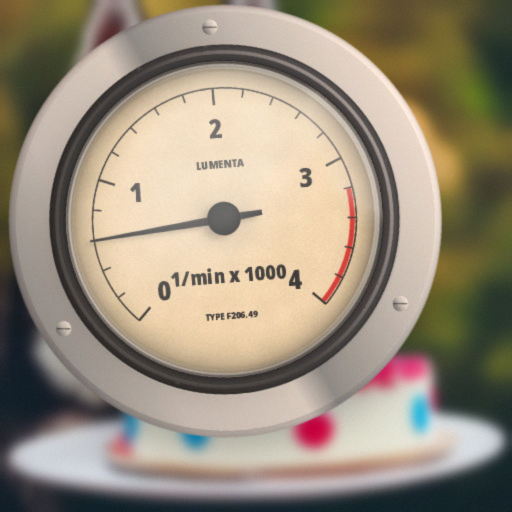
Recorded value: rpm 600
